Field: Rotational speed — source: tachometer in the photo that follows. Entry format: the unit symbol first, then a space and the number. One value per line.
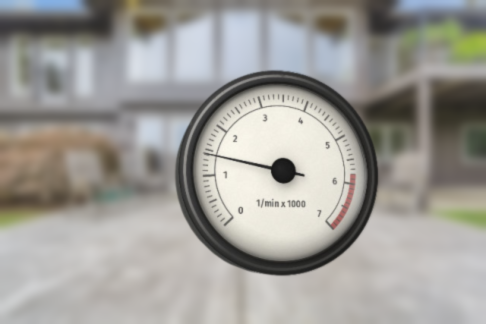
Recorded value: rpm 1400
